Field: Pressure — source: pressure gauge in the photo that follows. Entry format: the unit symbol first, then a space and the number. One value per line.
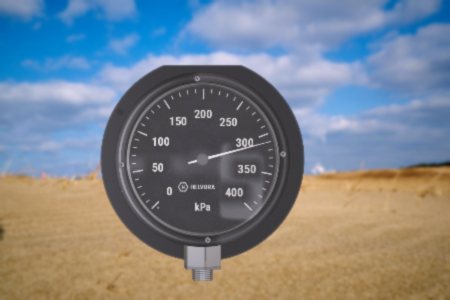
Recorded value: kPa 310
